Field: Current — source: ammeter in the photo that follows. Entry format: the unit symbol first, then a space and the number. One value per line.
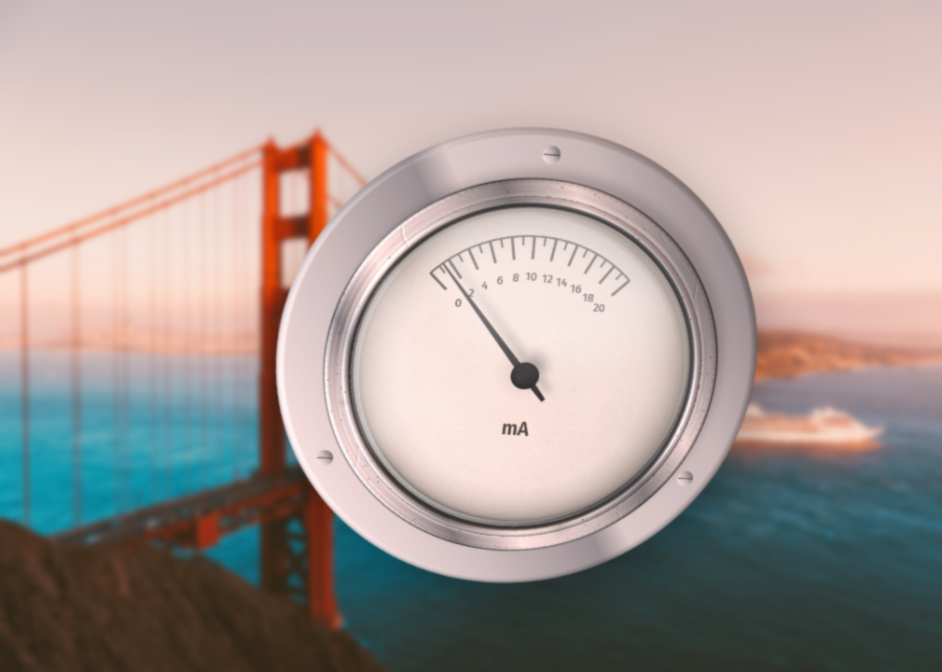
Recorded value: mA 1.5
